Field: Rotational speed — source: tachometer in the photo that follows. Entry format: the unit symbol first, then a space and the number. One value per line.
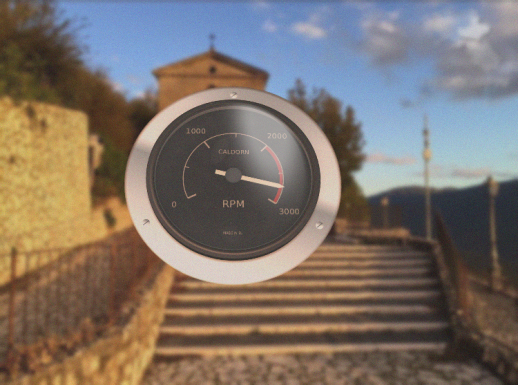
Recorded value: rpm 2750
